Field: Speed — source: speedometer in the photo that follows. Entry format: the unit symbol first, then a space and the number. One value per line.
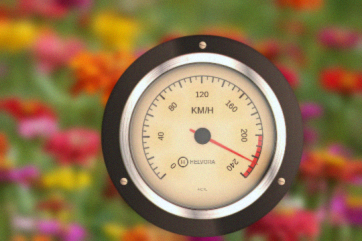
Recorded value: km/h 225
